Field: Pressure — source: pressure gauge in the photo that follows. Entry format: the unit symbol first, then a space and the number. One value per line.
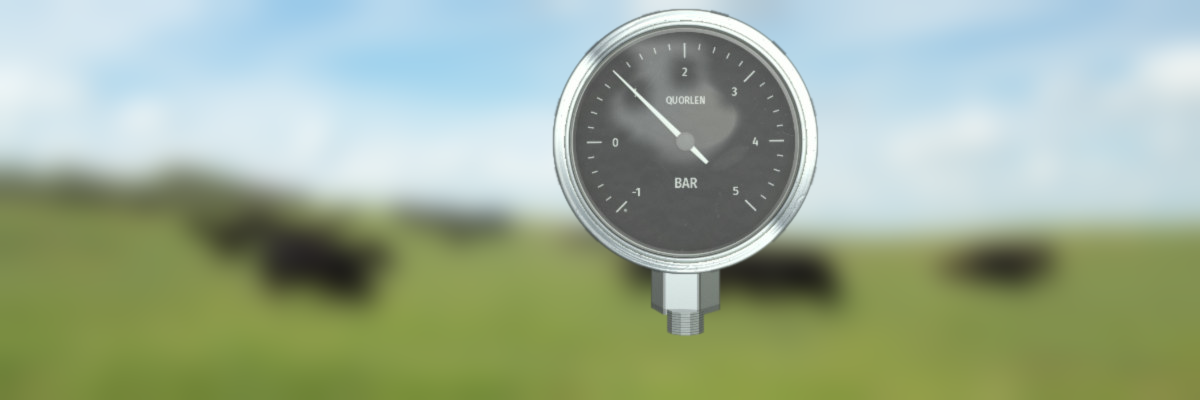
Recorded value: bar 1
